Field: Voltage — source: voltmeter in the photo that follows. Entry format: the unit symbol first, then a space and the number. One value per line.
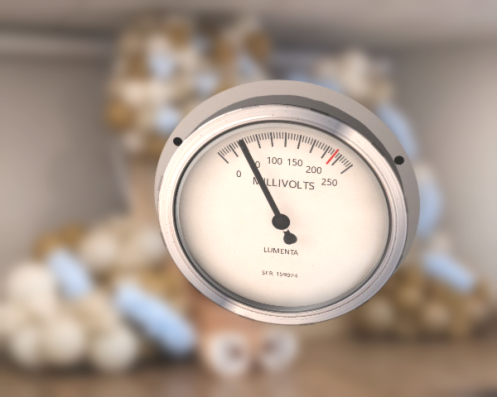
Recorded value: mV 50
